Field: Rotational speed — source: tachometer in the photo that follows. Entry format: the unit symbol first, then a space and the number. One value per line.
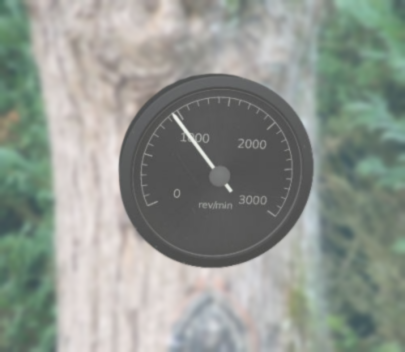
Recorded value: rpm 950
